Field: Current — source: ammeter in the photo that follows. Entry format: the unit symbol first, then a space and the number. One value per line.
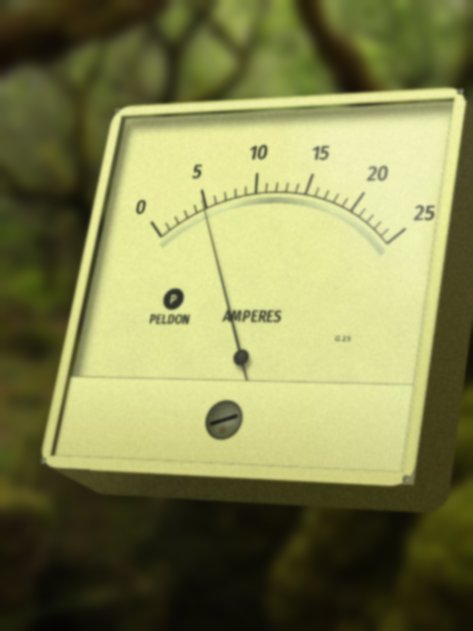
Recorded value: A 5
